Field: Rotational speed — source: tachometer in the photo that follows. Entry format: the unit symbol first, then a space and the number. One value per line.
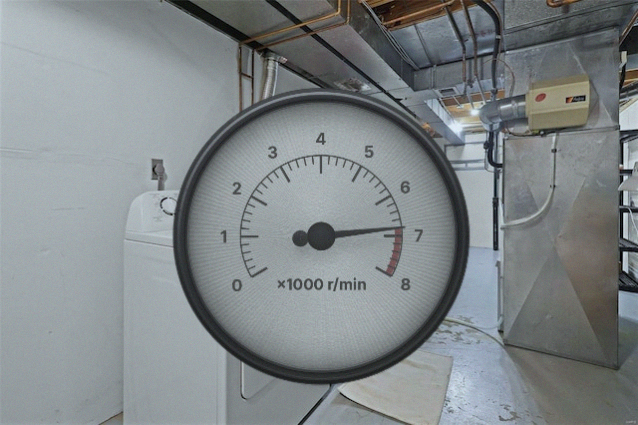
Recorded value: rpm 6800
